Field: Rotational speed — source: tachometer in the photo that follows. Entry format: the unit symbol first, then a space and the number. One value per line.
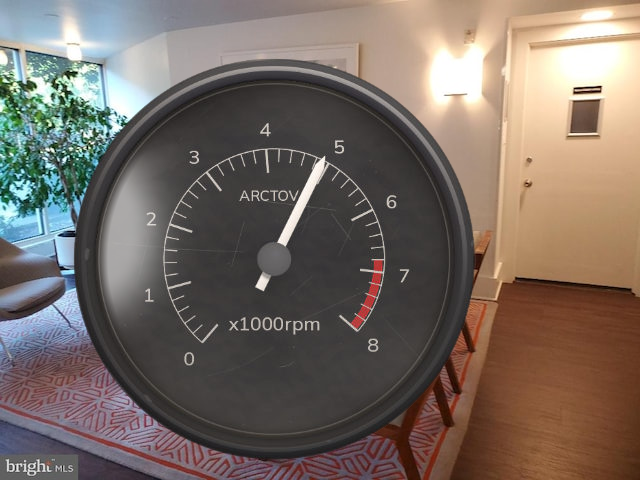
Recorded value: rpm 4900
